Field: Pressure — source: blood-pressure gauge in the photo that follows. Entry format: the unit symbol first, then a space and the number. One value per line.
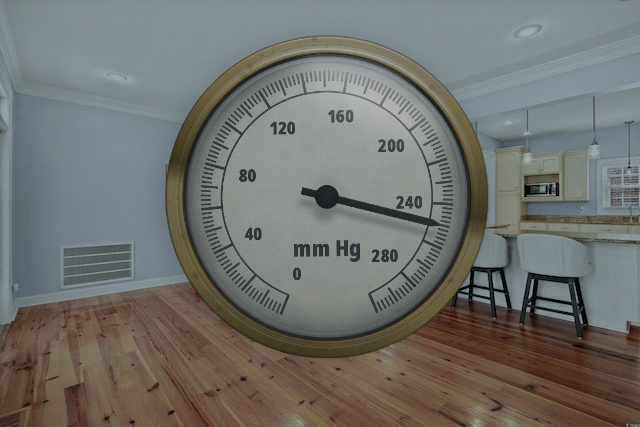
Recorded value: mmHg 250
